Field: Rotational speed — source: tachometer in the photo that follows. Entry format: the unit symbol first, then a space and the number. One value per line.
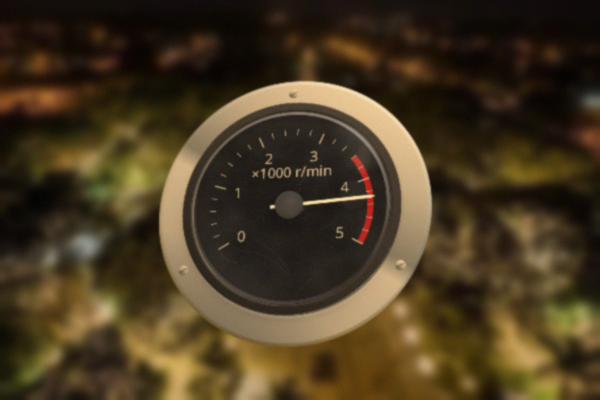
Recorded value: rpm 4300
